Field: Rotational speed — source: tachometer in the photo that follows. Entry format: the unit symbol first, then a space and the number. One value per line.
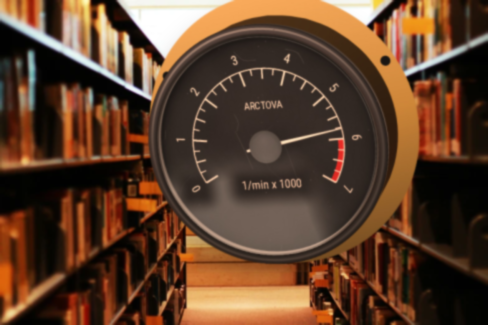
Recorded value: rpm 5750
